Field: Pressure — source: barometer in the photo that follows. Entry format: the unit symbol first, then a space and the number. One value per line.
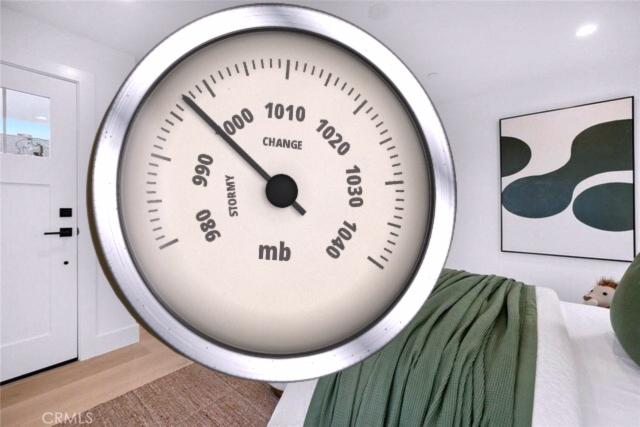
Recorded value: mbar 997
